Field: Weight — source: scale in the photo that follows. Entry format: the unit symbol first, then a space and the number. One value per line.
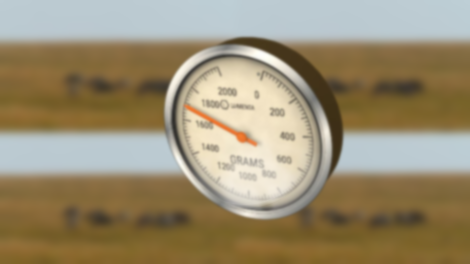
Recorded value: g 1700
